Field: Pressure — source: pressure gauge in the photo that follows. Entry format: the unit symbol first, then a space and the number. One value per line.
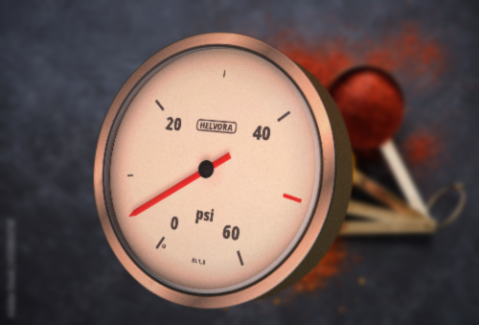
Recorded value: psi 5
